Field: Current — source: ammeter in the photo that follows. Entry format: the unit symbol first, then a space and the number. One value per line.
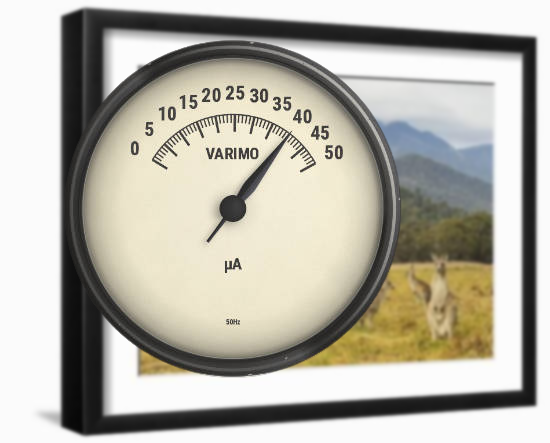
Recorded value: µA 40
